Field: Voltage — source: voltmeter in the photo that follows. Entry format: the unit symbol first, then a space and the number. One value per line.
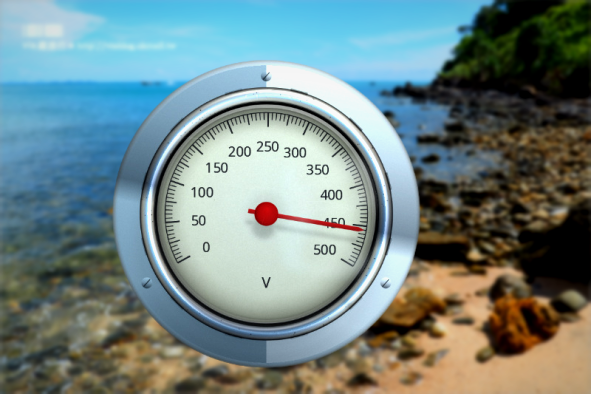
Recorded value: V 455
